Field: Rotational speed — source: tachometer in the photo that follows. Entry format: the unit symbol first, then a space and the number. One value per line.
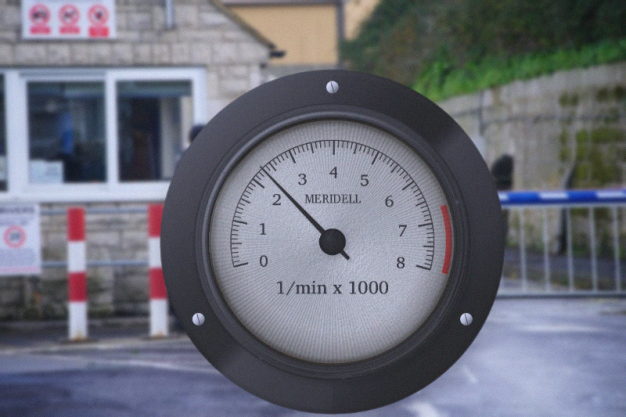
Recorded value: rpm 2300
